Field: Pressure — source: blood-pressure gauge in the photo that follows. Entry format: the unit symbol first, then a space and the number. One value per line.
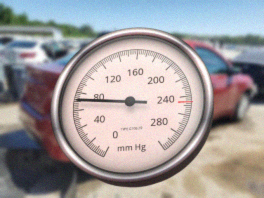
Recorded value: mmHg 70
